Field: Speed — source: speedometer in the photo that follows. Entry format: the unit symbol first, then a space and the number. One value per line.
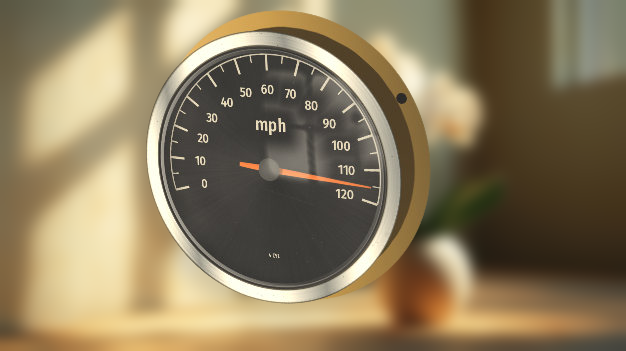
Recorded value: mph 115
